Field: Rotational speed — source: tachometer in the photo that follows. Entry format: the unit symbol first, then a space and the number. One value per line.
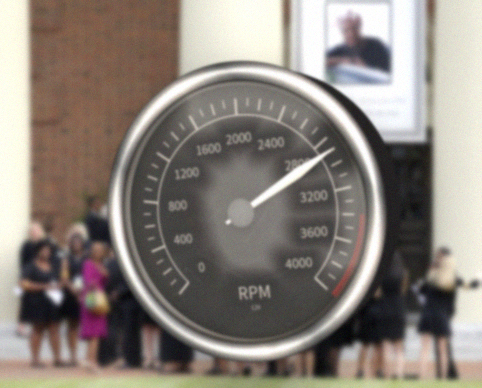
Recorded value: rpm 2900
